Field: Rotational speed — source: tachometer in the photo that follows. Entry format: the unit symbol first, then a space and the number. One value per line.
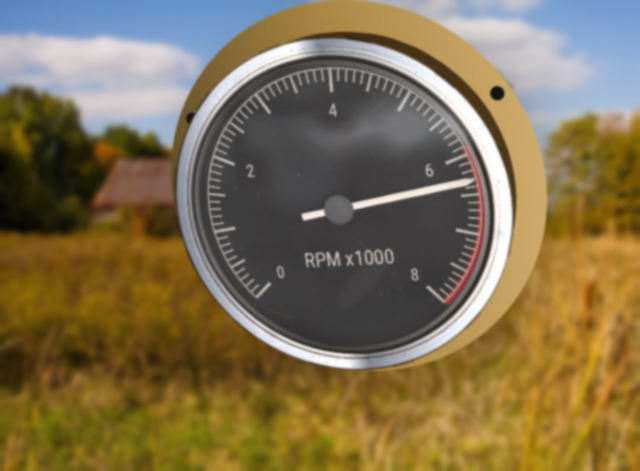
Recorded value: rpm 6300
